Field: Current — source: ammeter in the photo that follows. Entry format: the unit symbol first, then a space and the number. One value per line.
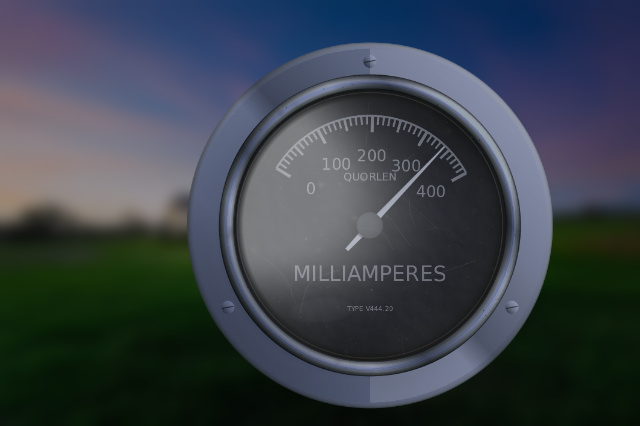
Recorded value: mA 340
